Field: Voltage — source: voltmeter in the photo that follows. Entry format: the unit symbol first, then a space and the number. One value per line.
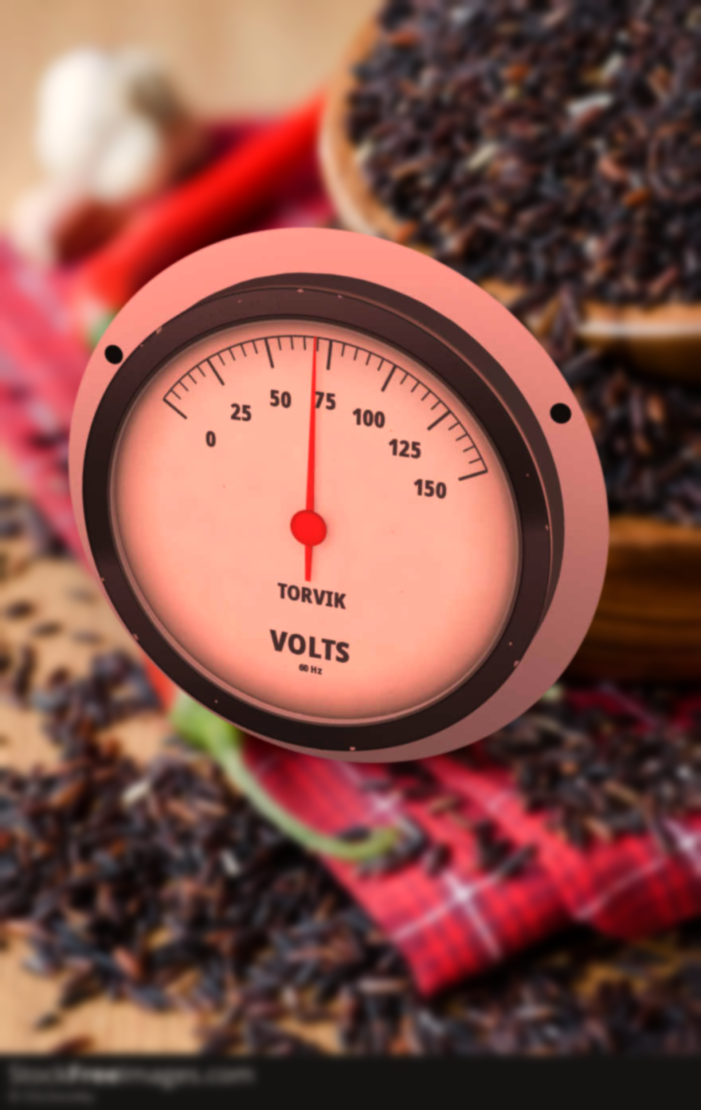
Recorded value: V 70
